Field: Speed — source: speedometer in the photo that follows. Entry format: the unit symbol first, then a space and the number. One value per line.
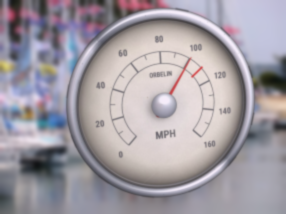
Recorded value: mph 100
